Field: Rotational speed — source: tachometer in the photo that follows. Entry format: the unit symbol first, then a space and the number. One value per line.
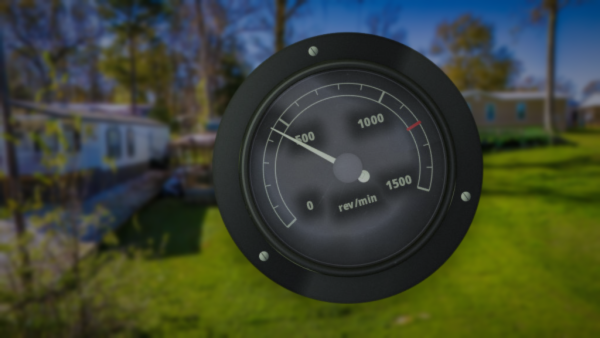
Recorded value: rpm 450
